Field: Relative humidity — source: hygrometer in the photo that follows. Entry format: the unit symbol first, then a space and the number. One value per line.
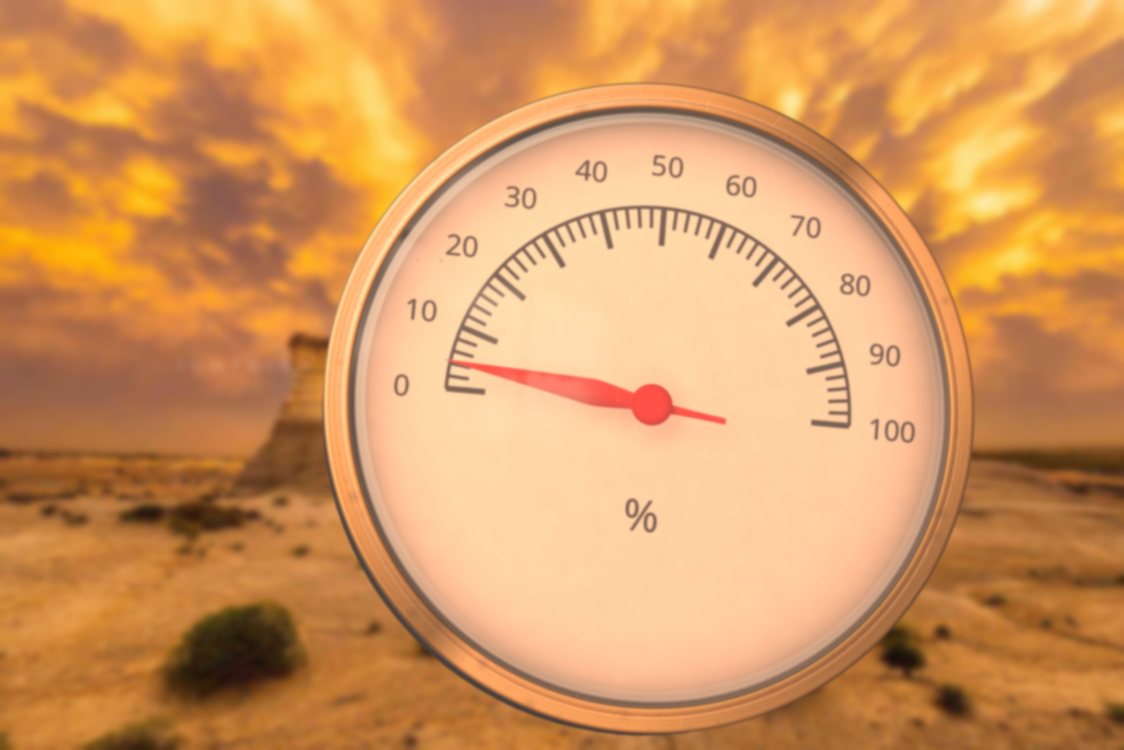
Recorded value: % 4
